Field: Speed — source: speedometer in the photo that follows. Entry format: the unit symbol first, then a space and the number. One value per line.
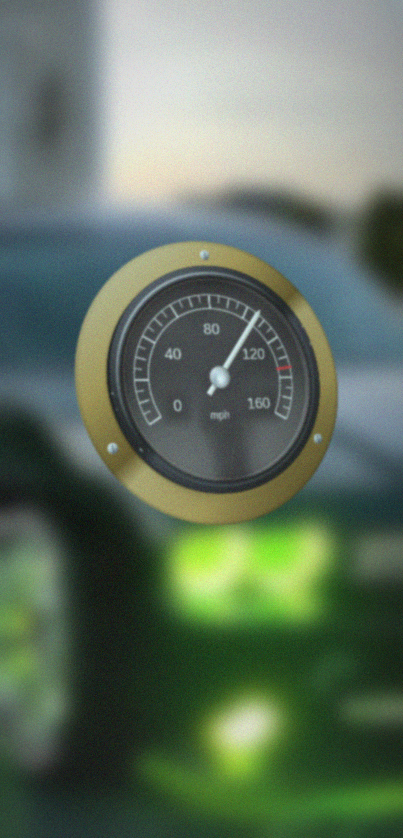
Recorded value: mph 105
